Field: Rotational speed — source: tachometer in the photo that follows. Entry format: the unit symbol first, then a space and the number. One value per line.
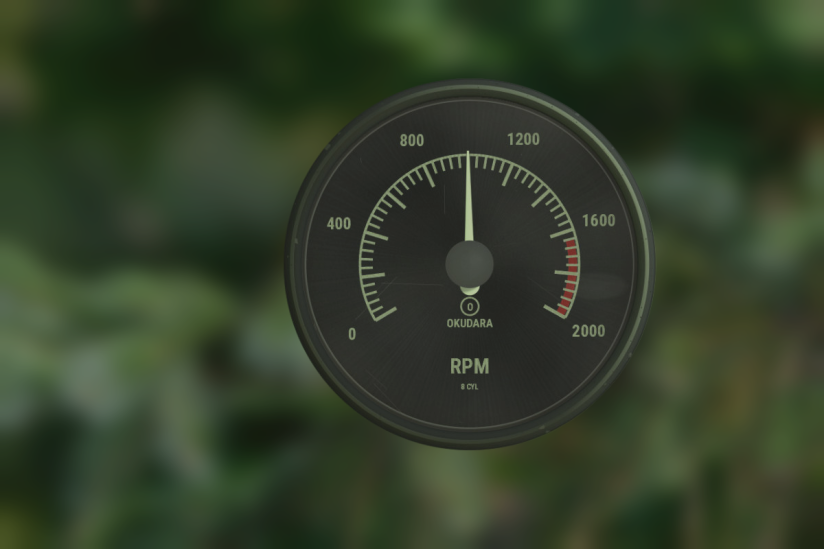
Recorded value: rpm 1000
